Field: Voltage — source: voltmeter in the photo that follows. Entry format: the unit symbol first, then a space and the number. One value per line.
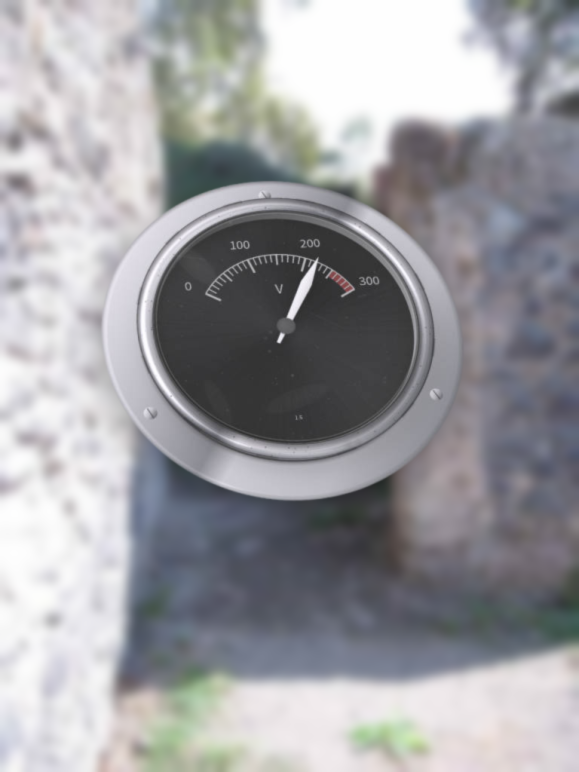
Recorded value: V 220
